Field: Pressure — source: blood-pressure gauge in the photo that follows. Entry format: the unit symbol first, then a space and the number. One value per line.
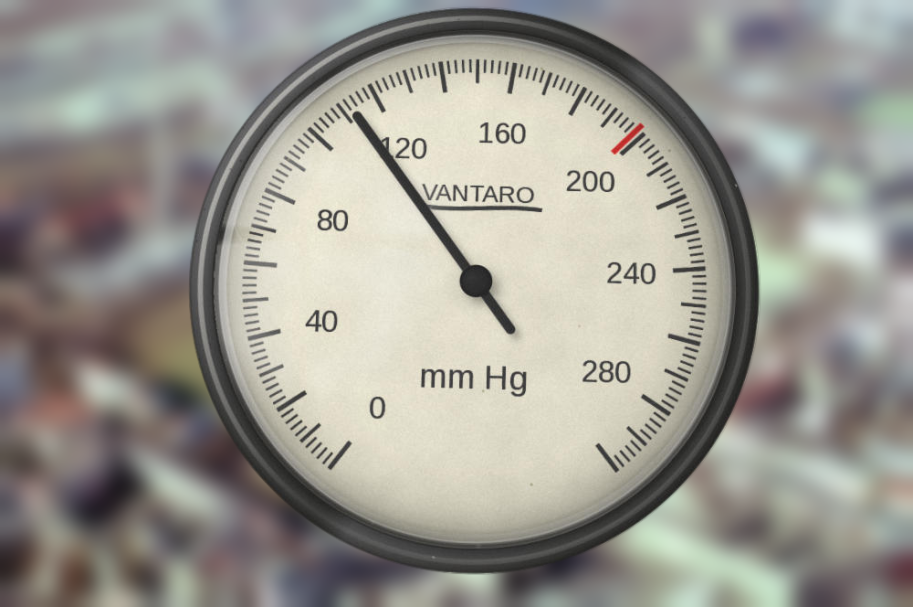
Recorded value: mmHg 112
